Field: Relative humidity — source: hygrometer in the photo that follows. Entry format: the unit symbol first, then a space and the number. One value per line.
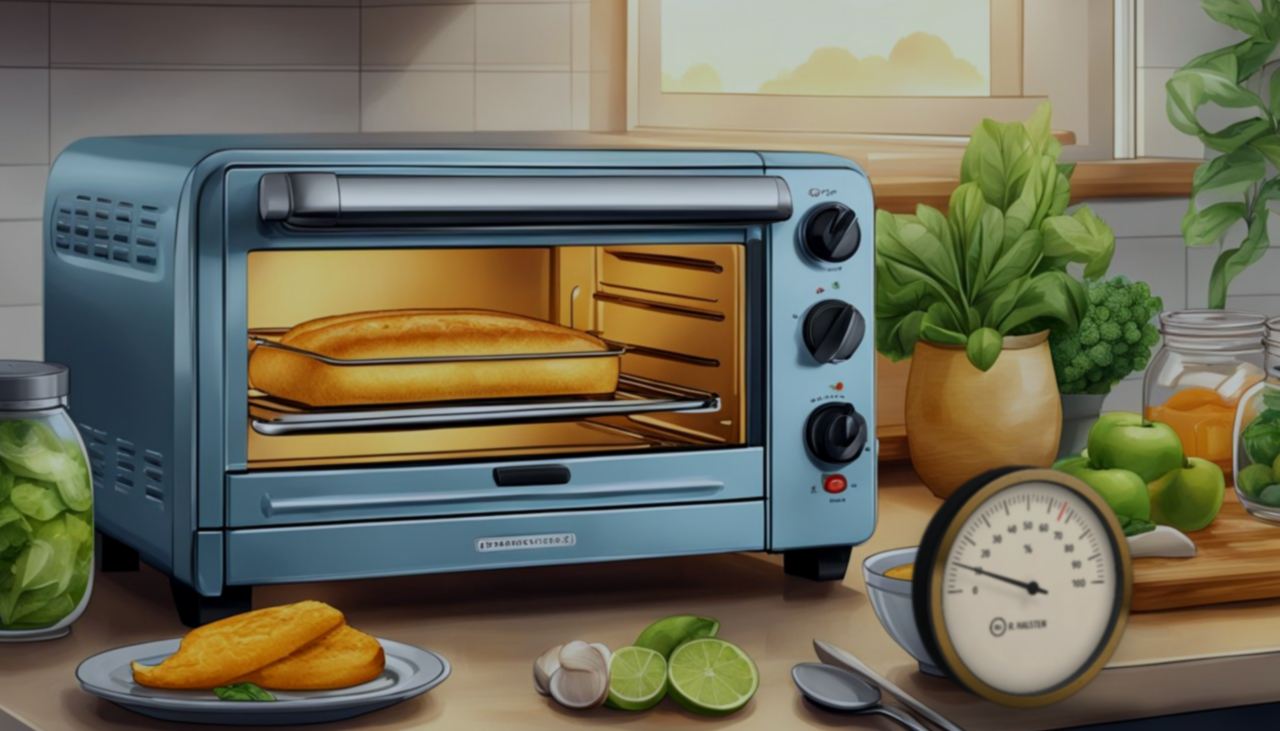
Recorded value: % 10
